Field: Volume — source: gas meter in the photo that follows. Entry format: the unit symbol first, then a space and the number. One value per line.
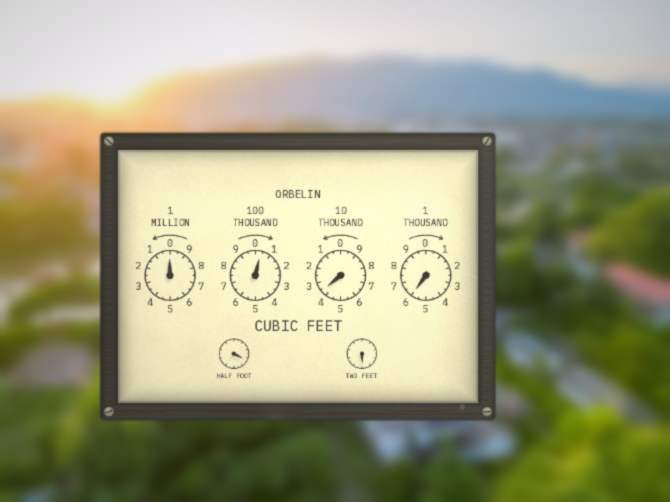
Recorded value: ft³ 3600
